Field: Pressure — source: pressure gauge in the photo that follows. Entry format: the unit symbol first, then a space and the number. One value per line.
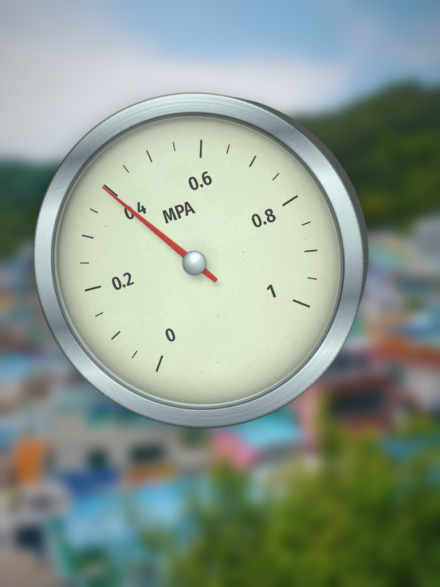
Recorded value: MPa 0.4
